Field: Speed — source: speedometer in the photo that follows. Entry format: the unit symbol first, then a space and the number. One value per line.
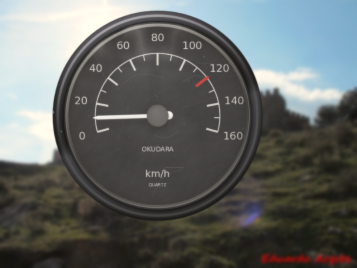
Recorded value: km/h 10
